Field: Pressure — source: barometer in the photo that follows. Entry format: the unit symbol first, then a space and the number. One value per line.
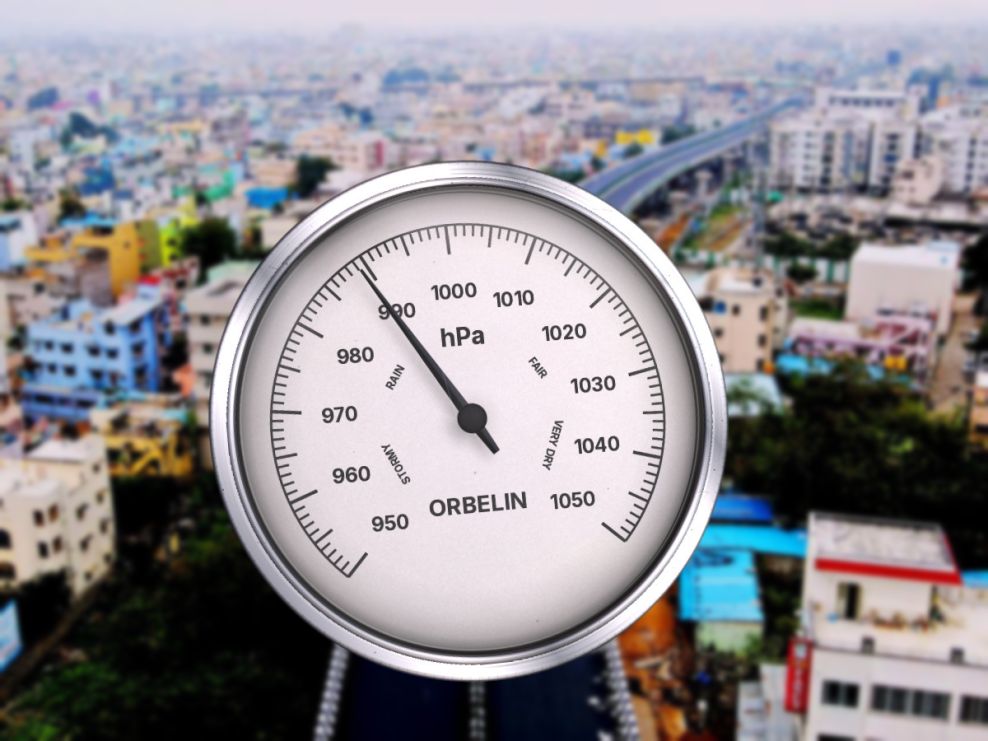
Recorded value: hPa 989
